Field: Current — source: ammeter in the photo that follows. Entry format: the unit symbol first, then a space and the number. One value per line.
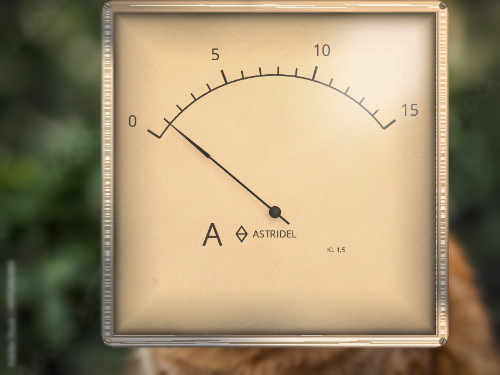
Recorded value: A 1
